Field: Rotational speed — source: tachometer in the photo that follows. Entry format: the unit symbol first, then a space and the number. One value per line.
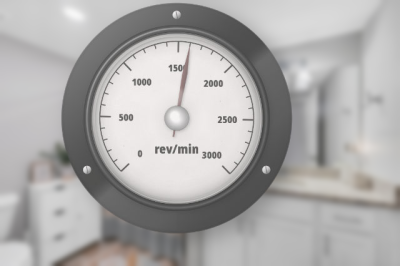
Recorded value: rpm 1600
